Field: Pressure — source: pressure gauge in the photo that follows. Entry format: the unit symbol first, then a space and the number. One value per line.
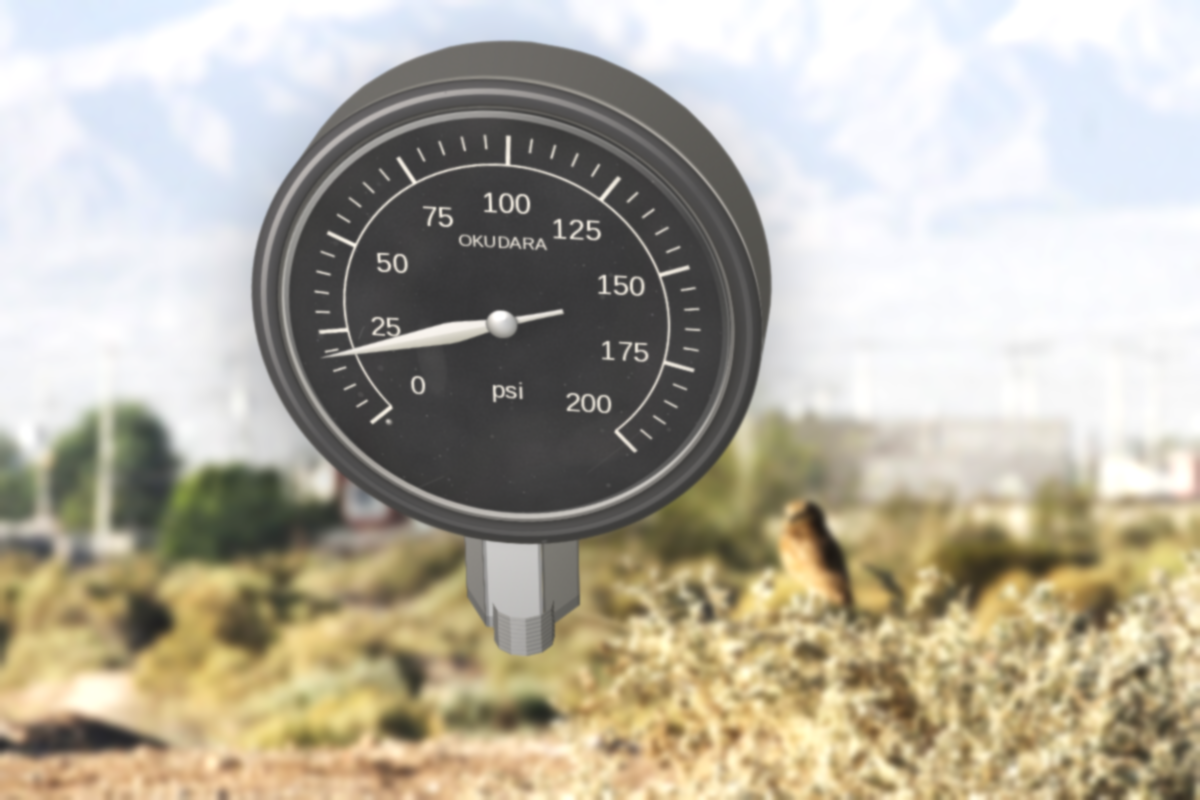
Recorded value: psi 20
